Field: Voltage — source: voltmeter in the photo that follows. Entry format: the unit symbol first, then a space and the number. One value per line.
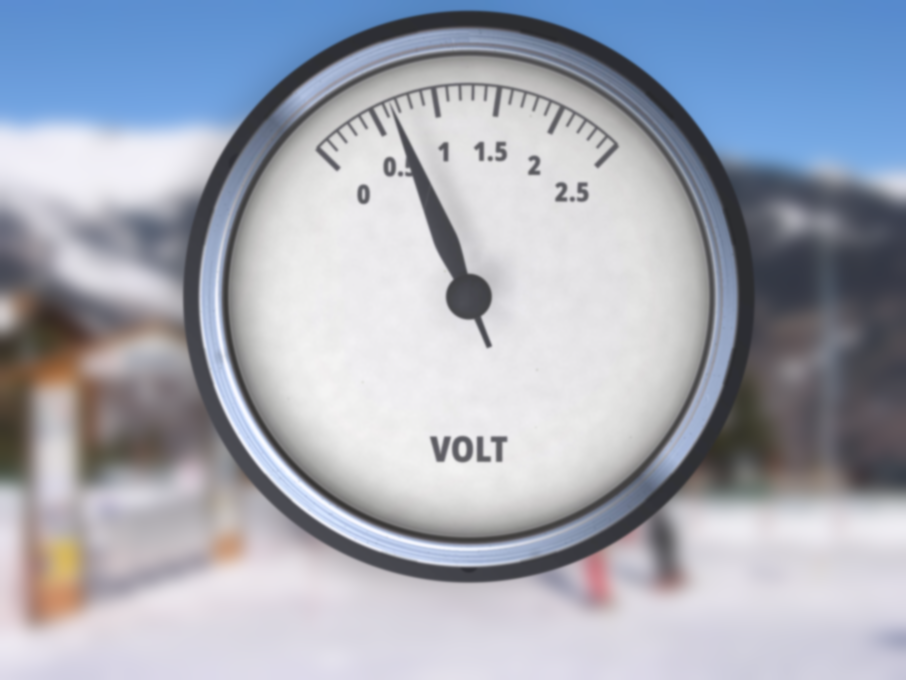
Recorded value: V 0.65
